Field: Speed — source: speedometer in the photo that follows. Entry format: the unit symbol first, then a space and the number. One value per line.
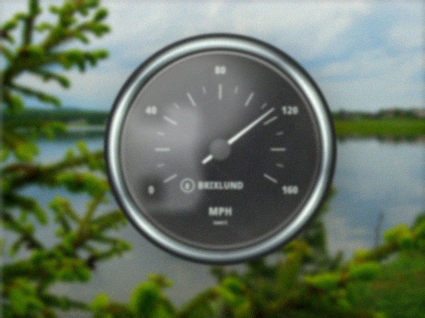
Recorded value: mph 115
